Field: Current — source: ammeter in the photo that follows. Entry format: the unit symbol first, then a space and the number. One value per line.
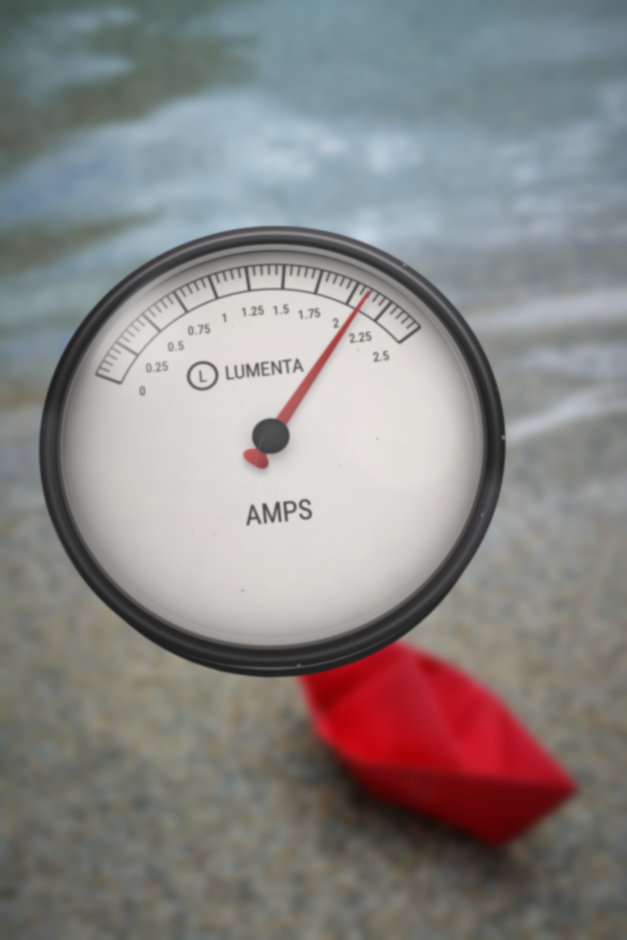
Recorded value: A 2.1
